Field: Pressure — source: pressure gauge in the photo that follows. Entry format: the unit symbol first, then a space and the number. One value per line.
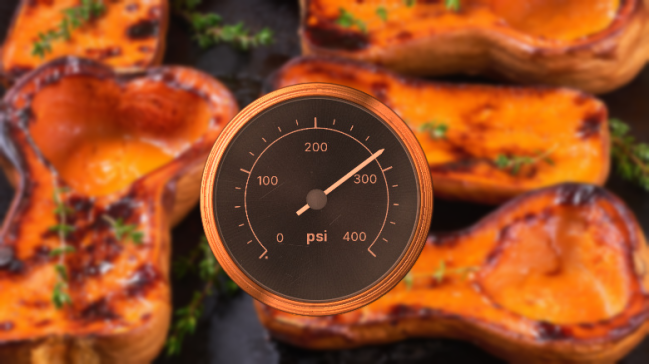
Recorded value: psi 280
